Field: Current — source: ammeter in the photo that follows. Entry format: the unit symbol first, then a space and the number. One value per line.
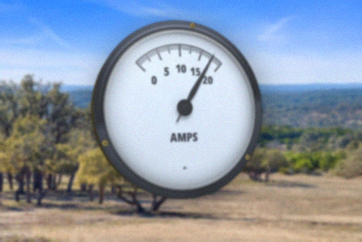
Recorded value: A 17.5
